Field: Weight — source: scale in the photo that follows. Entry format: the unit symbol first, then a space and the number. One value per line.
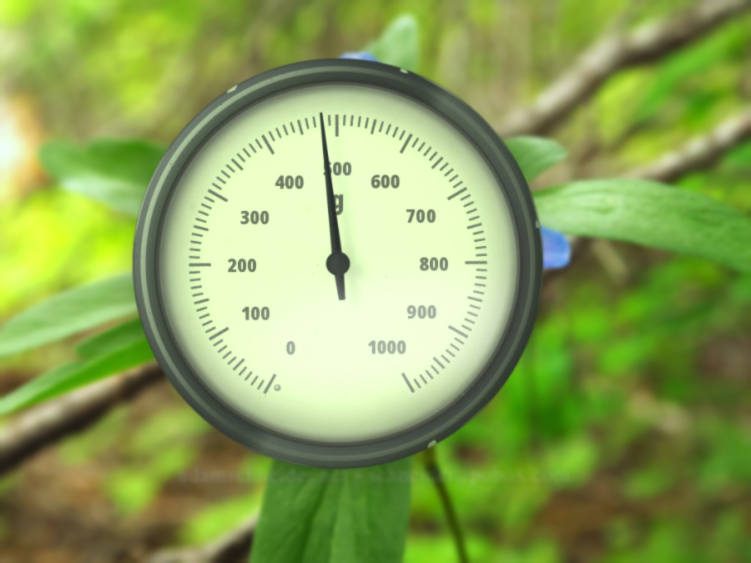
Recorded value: g 480
